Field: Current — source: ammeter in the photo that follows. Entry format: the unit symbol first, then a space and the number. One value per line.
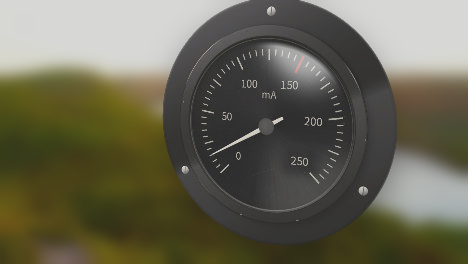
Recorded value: mA 15
